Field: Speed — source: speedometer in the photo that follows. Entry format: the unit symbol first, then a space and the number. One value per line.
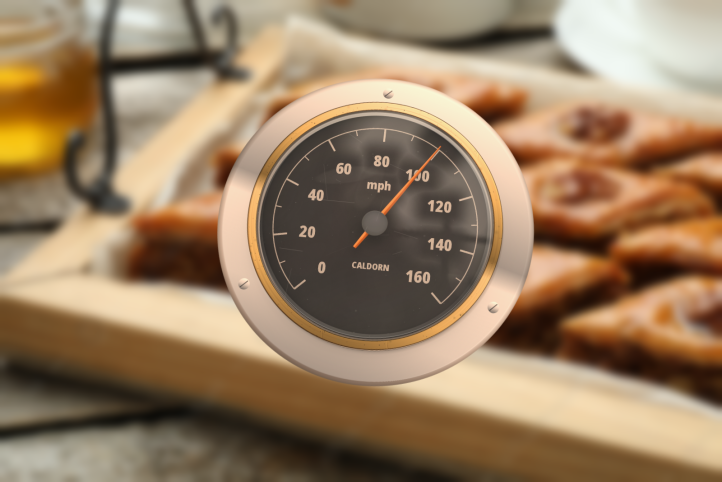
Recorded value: mph 100
